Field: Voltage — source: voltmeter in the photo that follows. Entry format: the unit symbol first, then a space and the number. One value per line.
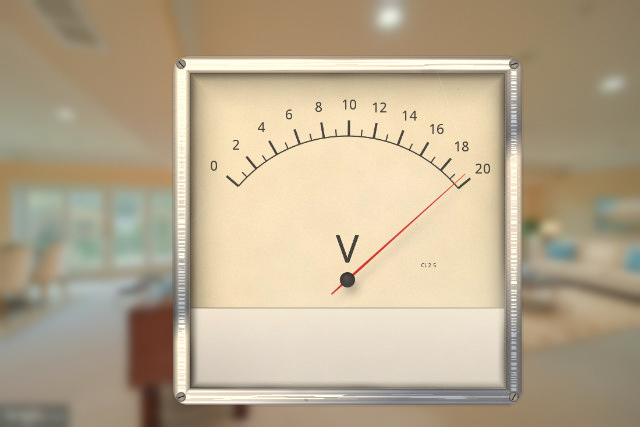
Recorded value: V 19.5
